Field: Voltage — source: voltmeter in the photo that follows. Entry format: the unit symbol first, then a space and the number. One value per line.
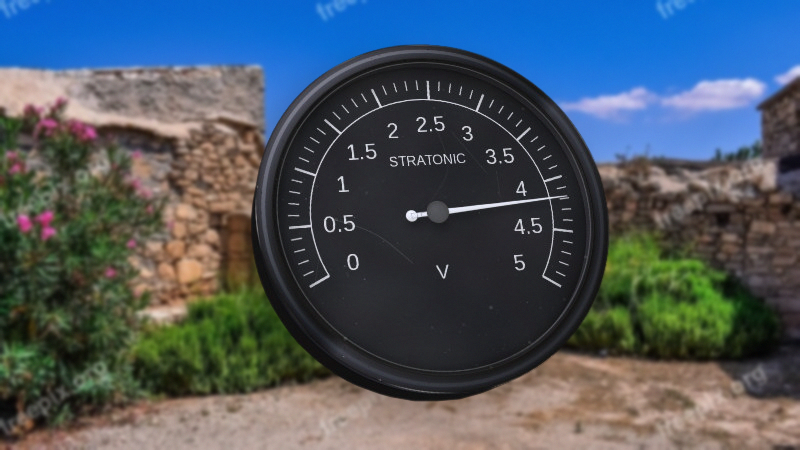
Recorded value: V 4.2
